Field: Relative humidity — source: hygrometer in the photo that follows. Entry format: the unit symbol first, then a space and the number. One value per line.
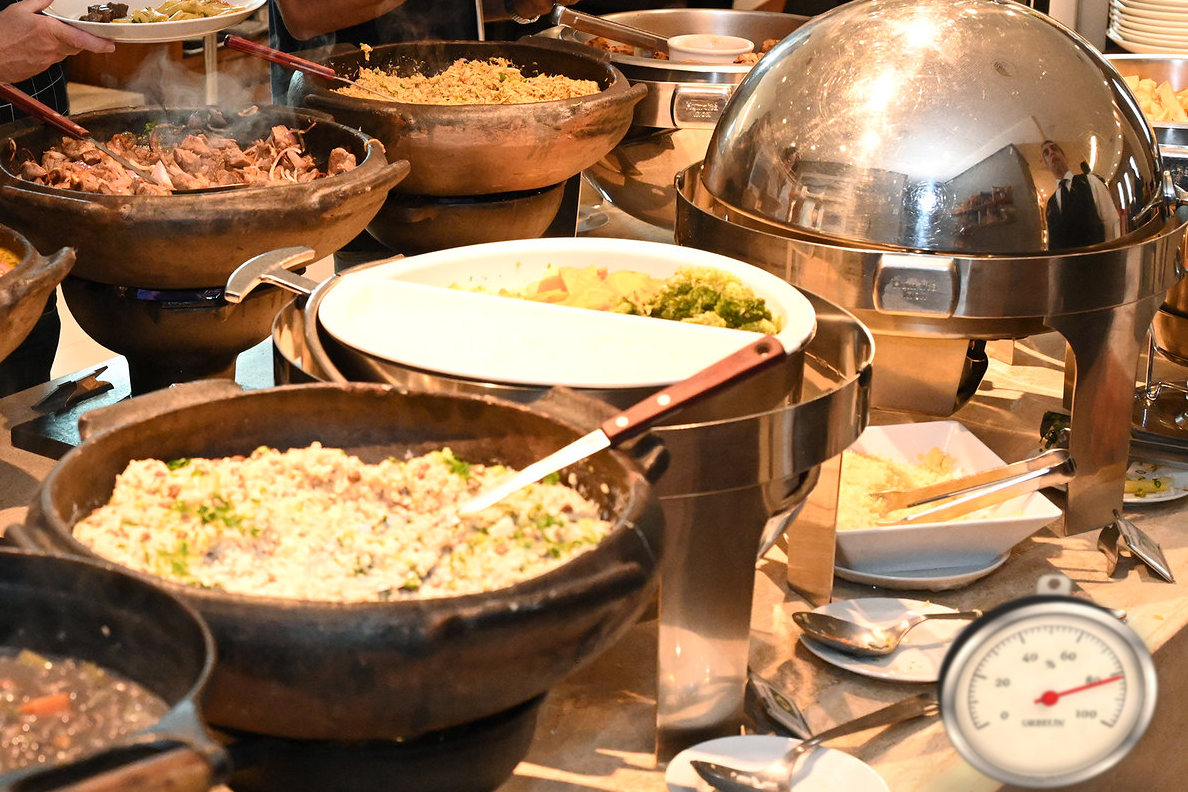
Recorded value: % 80
